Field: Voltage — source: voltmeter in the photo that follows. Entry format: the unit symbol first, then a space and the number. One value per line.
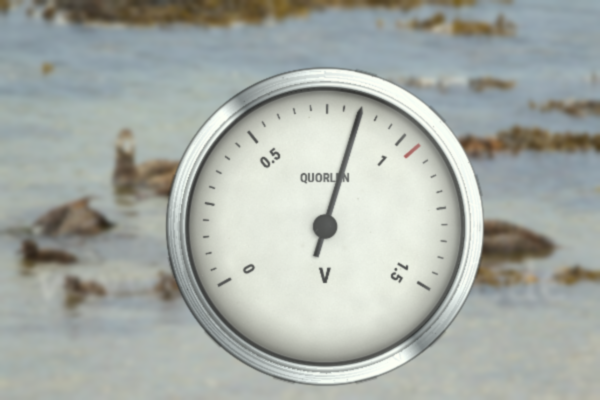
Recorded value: V 0.85
